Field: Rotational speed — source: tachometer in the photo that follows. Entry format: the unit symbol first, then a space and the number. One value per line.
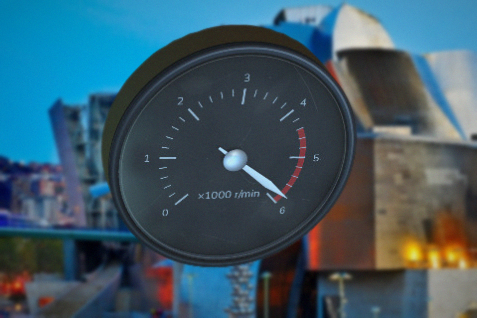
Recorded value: rpm 5800
